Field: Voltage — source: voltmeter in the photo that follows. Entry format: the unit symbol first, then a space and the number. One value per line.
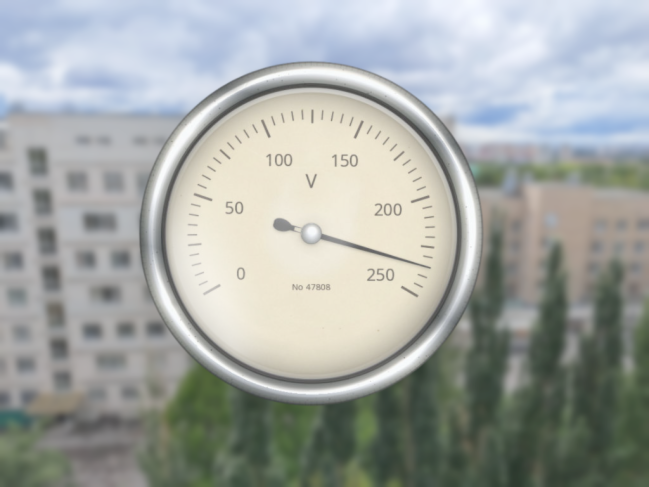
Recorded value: V 235
